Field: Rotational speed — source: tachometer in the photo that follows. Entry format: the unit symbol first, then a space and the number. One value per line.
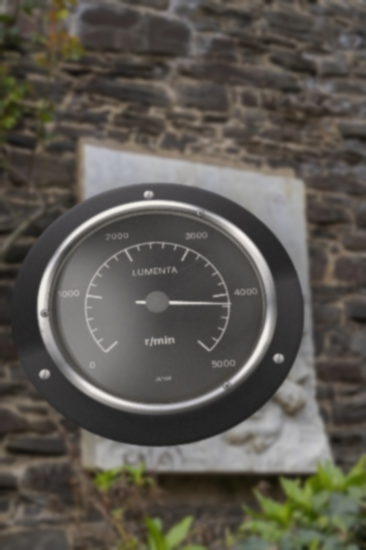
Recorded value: rpm 4200
